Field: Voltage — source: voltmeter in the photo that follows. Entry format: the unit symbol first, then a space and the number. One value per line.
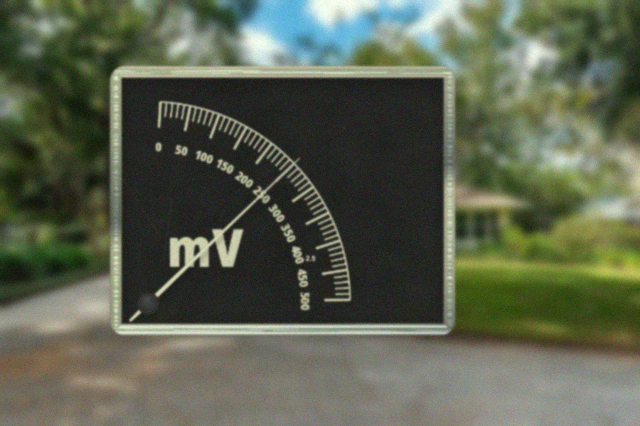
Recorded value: mV 250
